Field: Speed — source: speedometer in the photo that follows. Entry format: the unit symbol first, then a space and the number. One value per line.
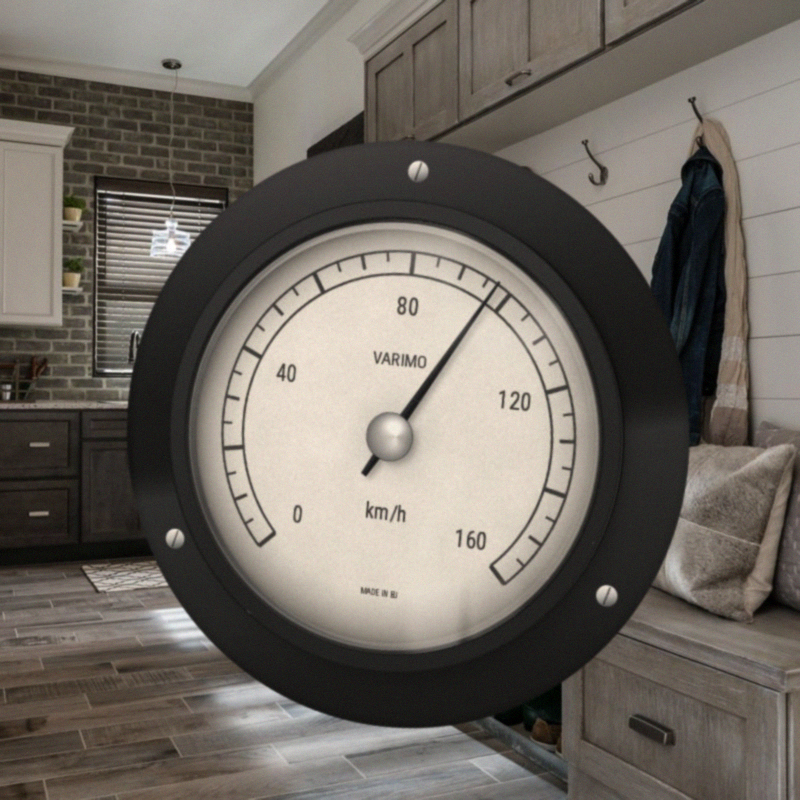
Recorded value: km/h 97.5
